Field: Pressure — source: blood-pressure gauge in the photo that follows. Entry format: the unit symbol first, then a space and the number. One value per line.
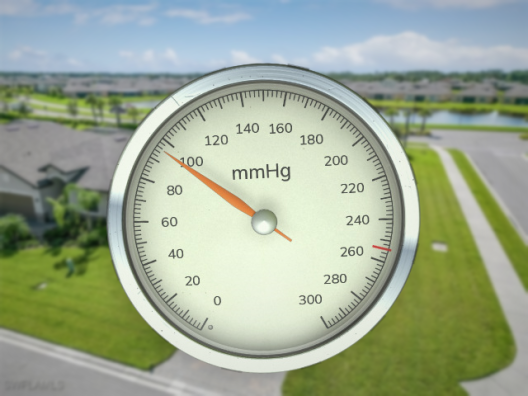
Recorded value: mmHg 96
